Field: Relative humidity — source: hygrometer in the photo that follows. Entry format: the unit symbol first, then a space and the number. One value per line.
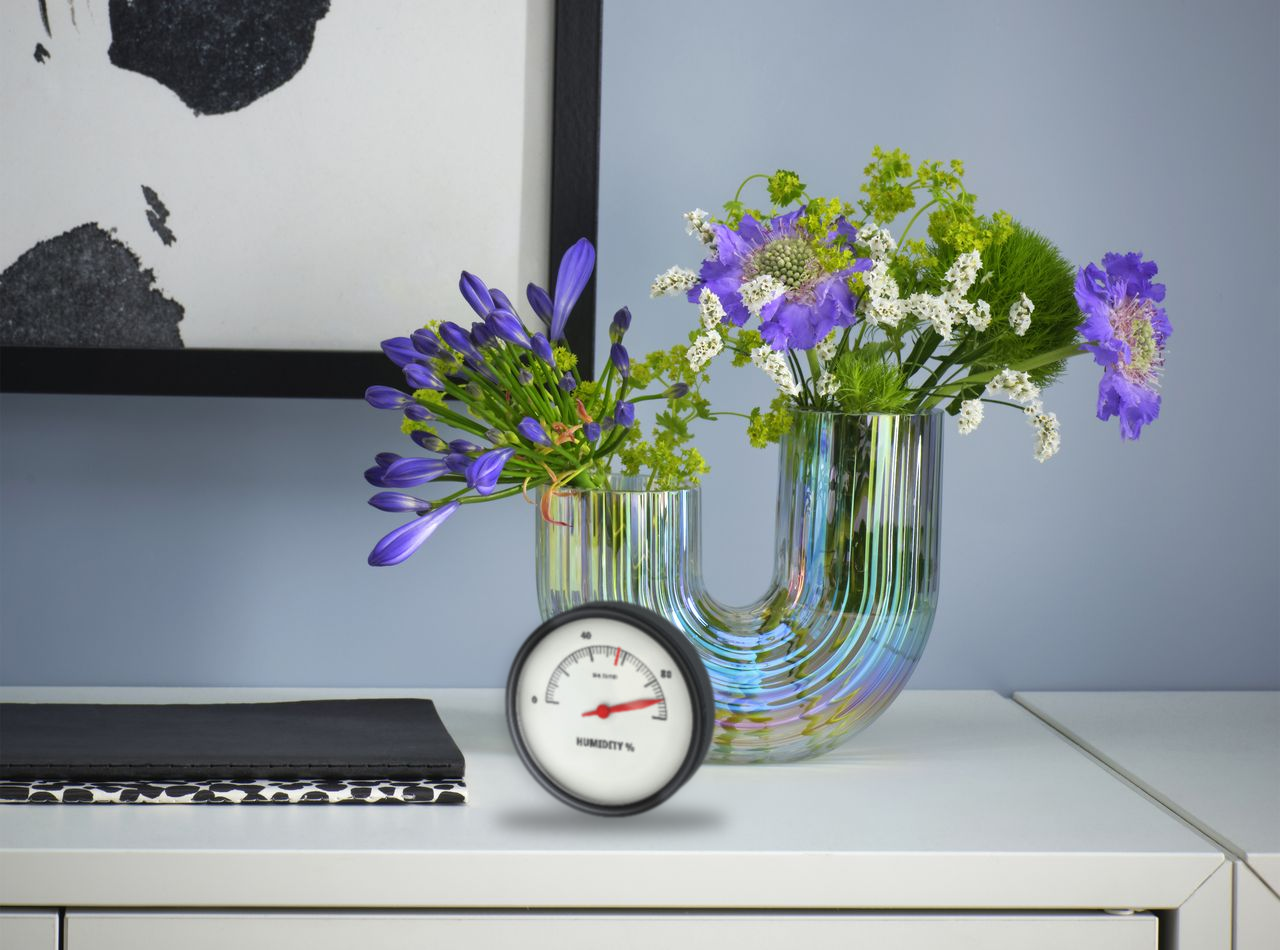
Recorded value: % 90
